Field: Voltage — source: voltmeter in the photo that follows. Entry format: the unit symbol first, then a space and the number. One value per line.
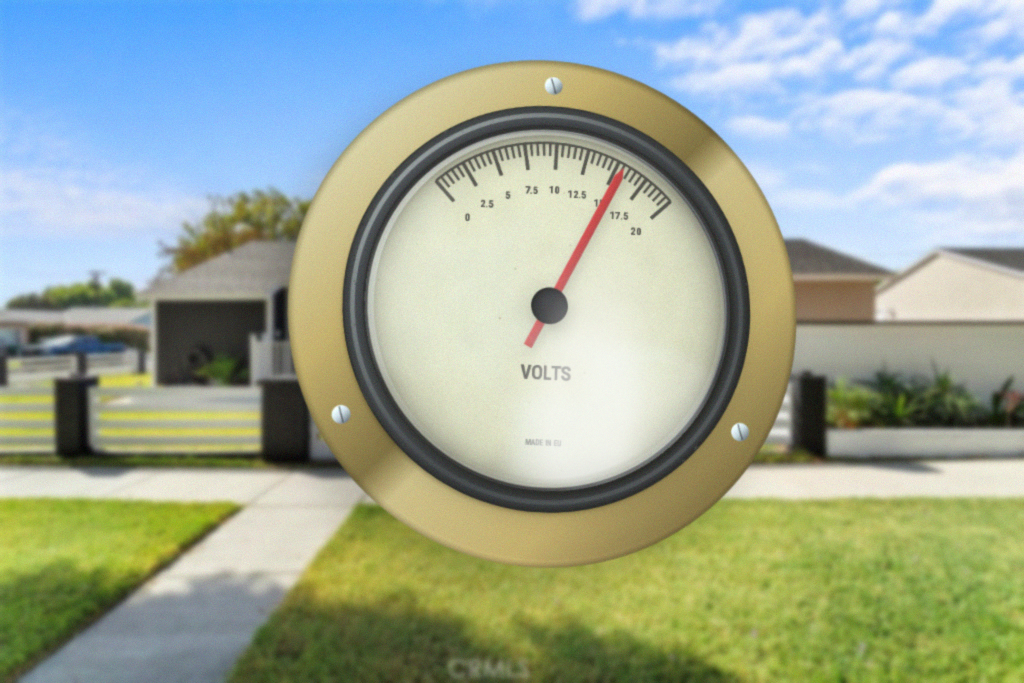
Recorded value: V 15.5
